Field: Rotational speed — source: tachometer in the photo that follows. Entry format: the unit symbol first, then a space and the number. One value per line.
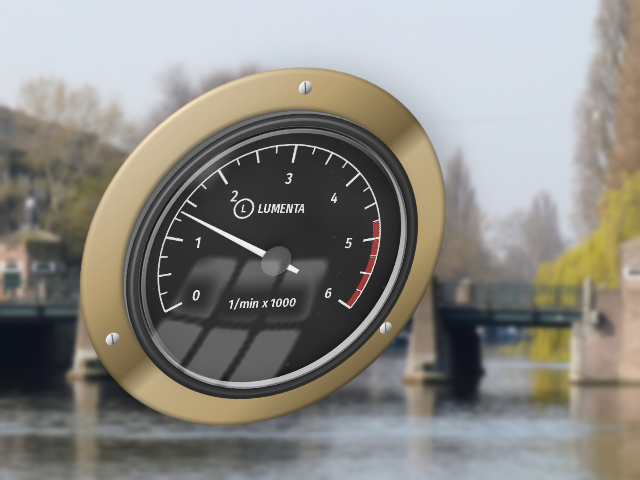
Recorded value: rpm 1375
